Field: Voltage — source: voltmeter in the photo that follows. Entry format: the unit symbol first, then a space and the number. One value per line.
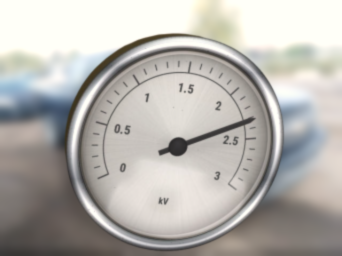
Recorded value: kV 2.3
